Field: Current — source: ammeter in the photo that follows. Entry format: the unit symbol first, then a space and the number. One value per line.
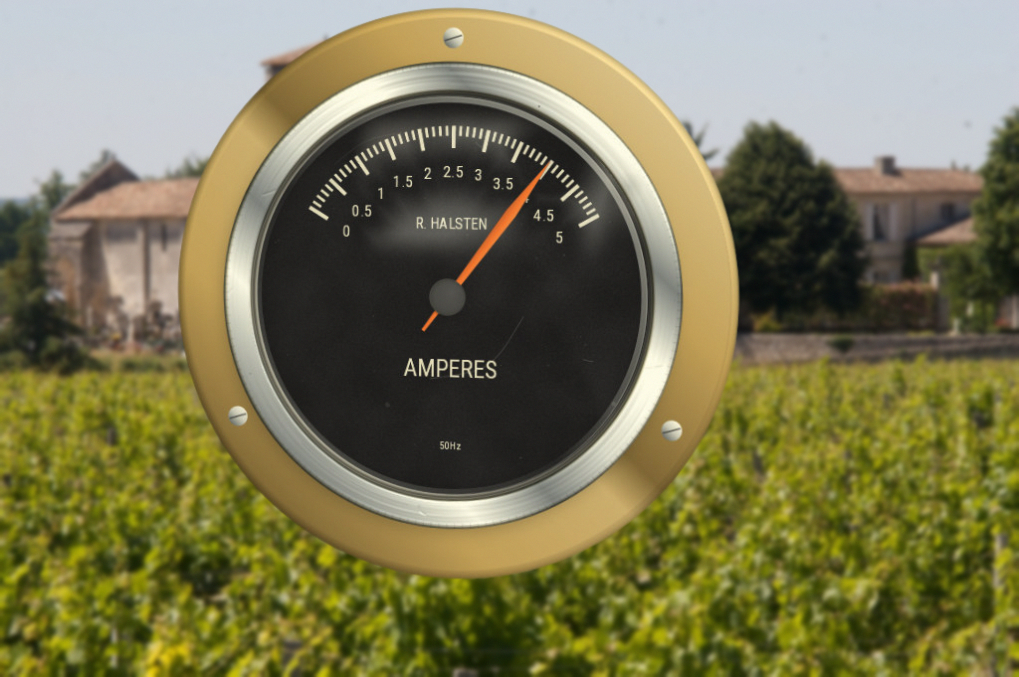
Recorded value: A 4
